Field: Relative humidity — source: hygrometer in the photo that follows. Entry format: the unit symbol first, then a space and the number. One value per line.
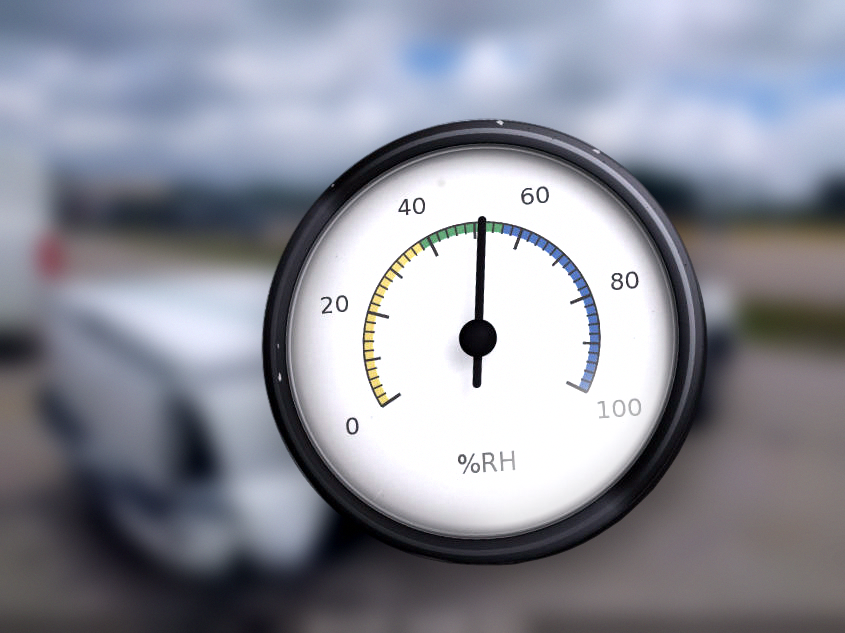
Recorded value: % 52
